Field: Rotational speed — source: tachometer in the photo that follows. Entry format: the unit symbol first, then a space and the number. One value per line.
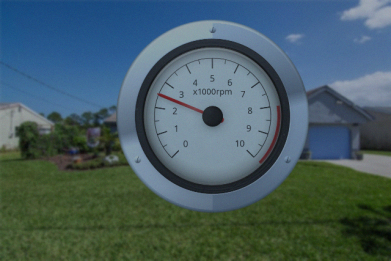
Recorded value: rpm 2500
